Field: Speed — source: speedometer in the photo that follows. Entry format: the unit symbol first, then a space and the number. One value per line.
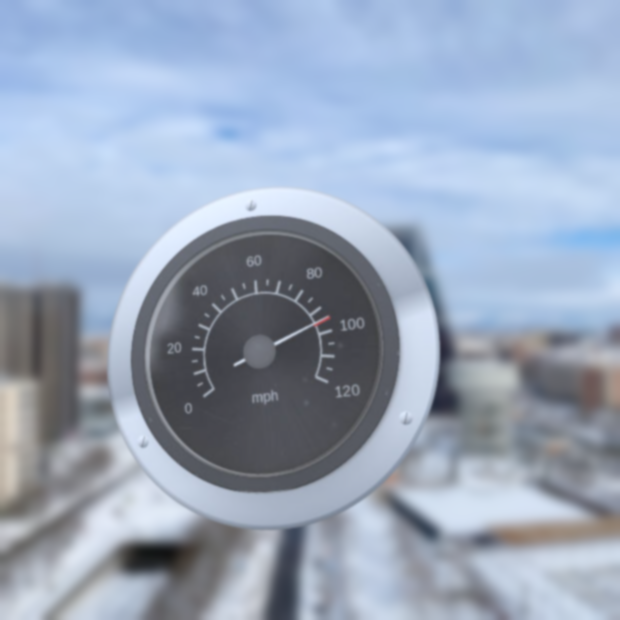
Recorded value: mph 95
